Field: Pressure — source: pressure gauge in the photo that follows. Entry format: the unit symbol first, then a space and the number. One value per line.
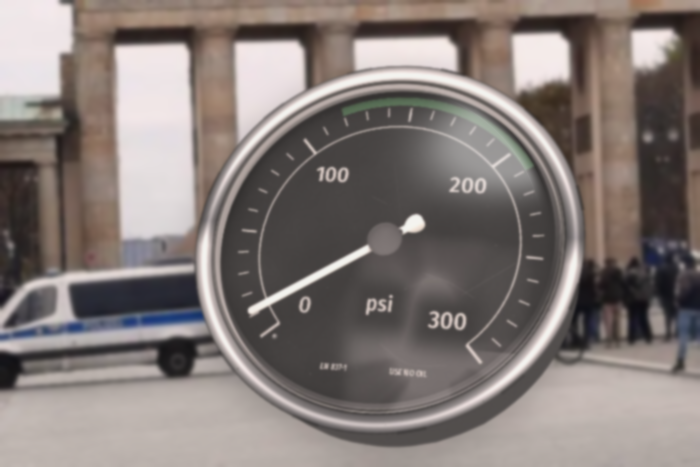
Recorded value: psi 10
